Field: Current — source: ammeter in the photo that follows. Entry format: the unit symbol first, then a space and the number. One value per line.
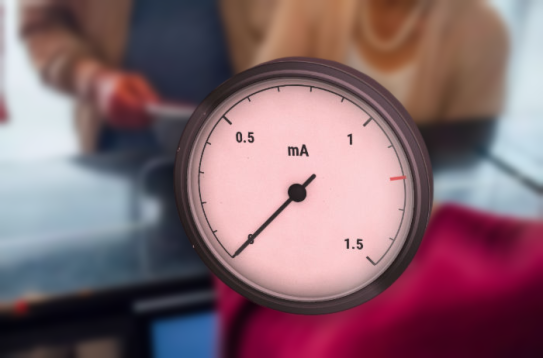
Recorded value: mA 0
